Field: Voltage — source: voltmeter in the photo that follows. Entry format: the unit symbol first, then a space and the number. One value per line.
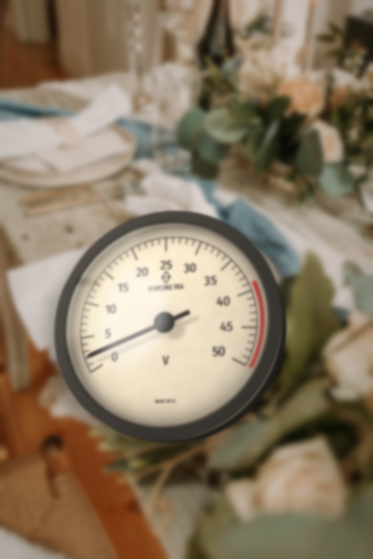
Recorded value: V 2
